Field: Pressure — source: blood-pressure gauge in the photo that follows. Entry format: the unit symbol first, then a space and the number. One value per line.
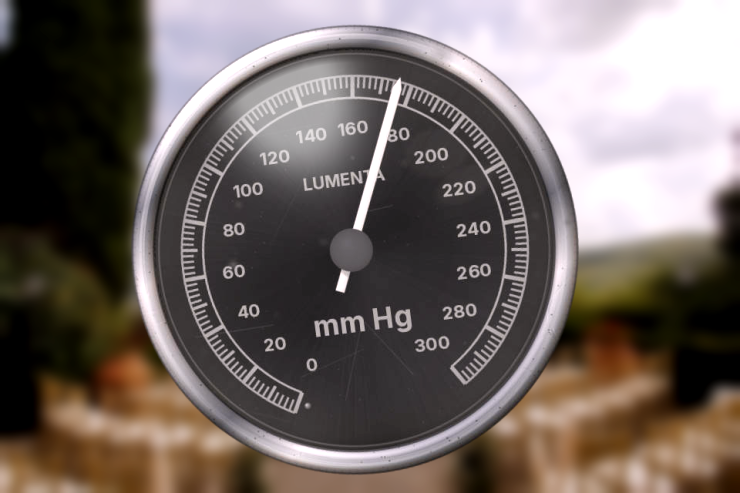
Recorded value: mmHg 176
